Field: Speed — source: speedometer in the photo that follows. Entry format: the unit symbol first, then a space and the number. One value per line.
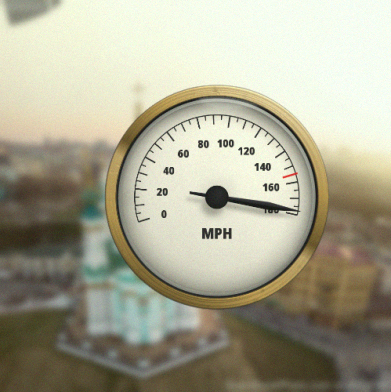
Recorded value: mph 177.5
